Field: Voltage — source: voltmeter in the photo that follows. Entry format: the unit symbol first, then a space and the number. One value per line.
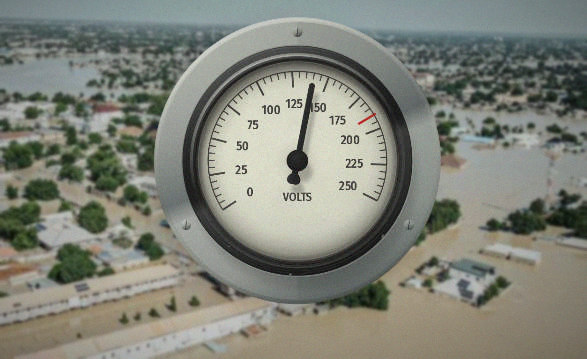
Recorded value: V 140
